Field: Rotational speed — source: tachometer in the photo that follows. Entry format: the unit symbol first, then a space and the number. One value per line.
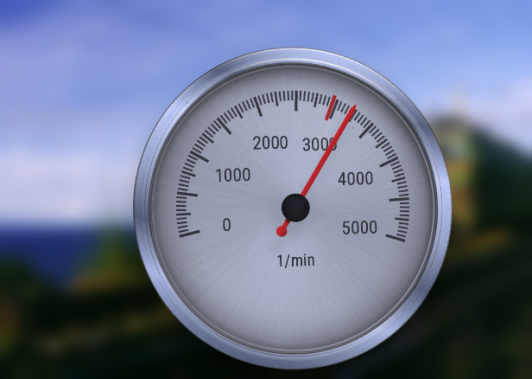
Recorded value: rpm 3200
